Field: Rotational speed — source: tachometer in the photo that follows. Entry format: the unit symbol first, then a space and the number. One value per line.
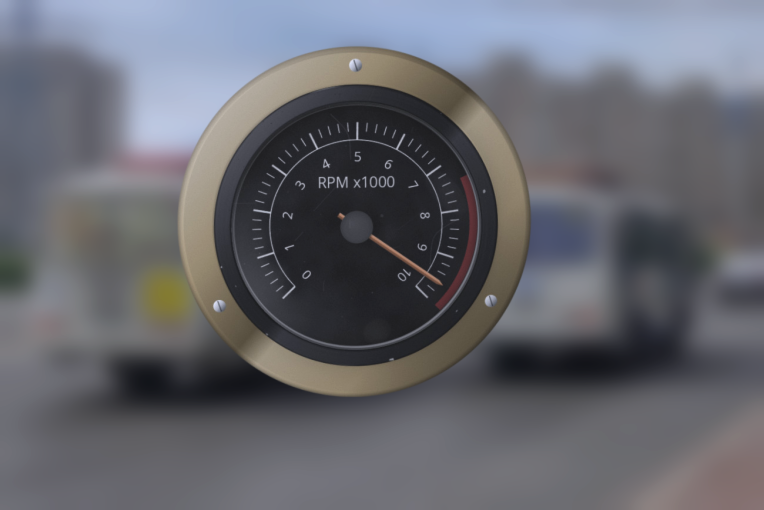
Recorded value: rpm 9600
